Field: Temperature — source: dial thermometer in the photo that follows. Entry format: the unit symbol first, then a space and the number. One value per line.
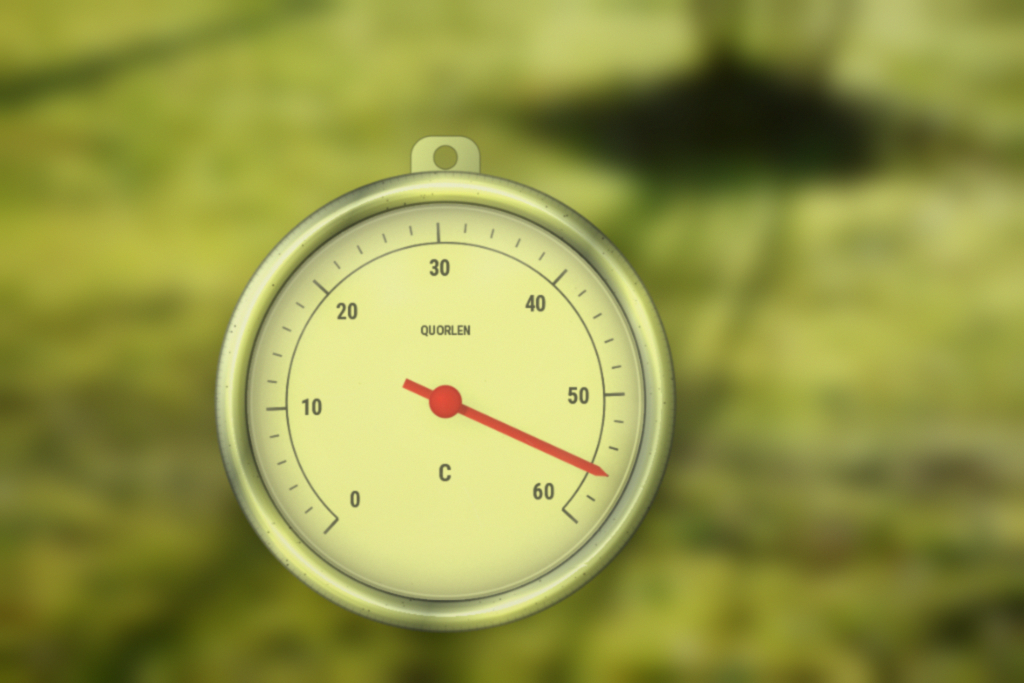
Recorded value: °C 56
